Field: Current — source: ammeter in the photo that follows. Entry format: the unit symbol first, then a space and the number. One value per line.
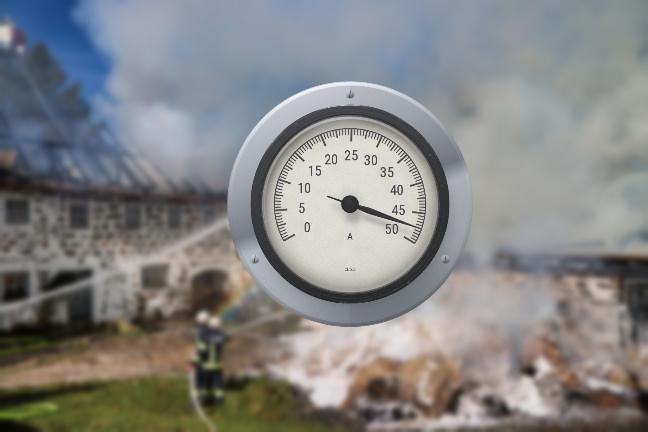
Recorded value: A 47.5
